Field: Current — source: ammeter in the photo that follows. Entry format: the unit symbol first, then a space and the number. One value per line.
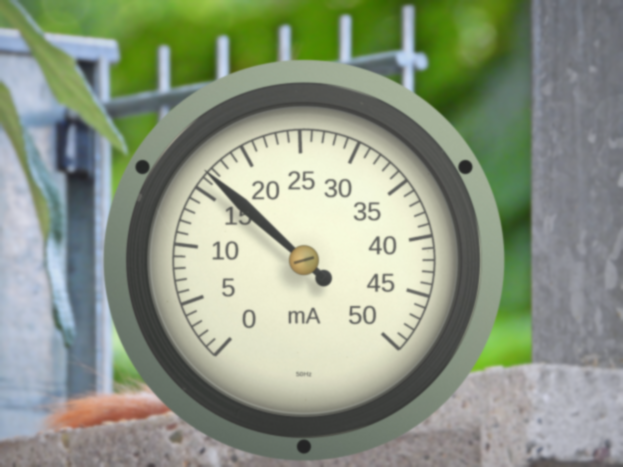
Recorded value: mA 16.5
